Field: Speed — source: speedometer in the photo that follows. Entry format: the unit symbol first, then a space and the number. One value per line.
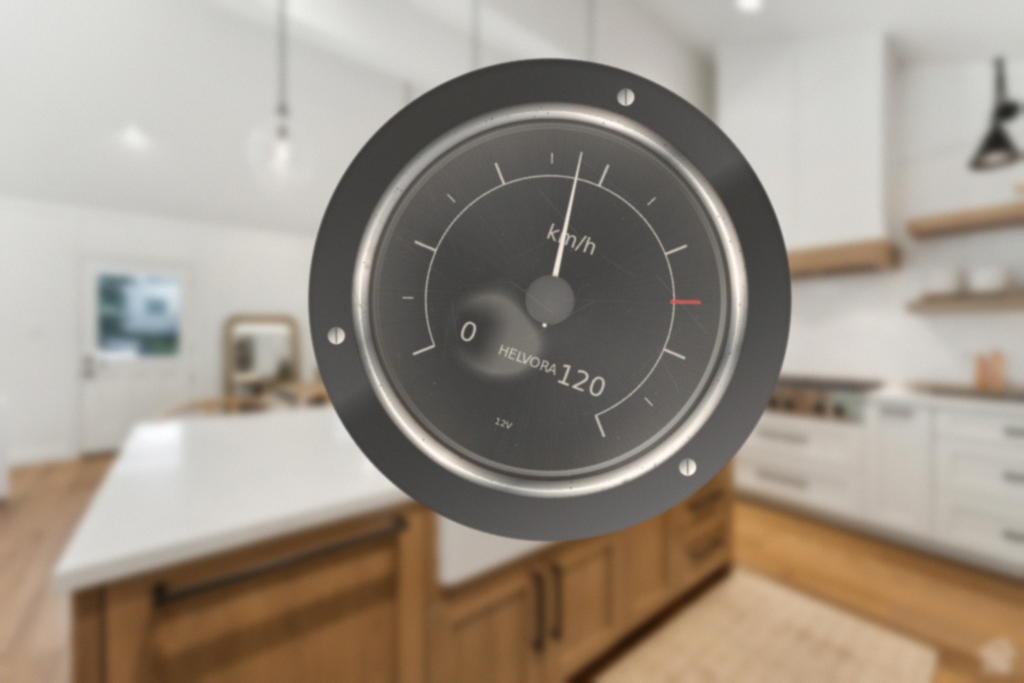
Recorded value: km/h 55
